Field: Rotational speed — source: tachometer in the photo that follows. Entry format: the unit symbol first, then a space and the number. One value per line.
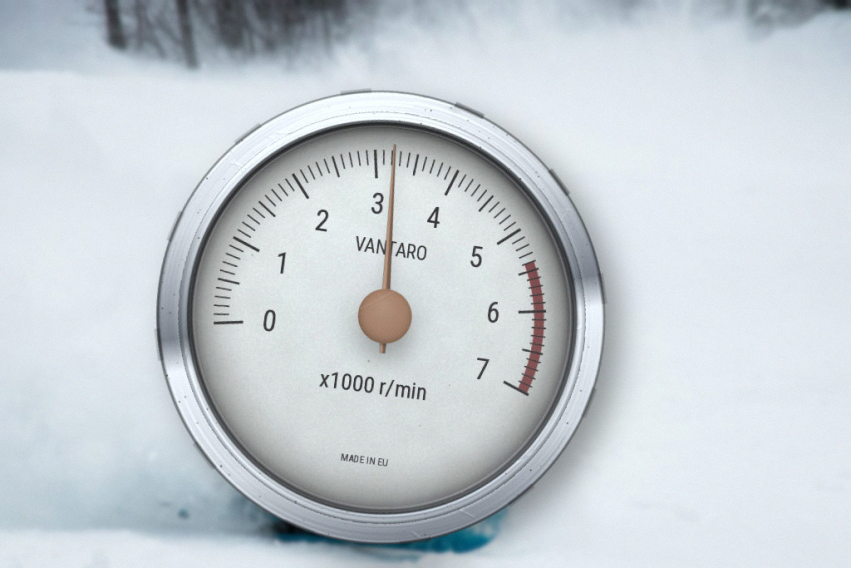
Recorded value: rpm 3200
